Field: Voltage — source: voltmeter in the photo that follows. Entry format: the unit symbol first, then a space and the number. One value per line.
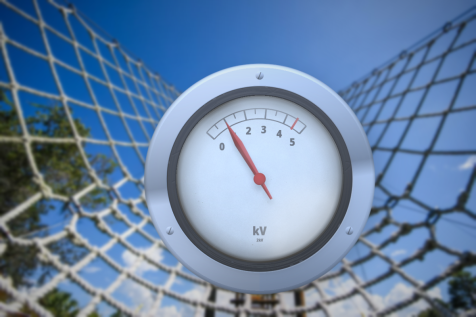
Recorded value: kV 1
